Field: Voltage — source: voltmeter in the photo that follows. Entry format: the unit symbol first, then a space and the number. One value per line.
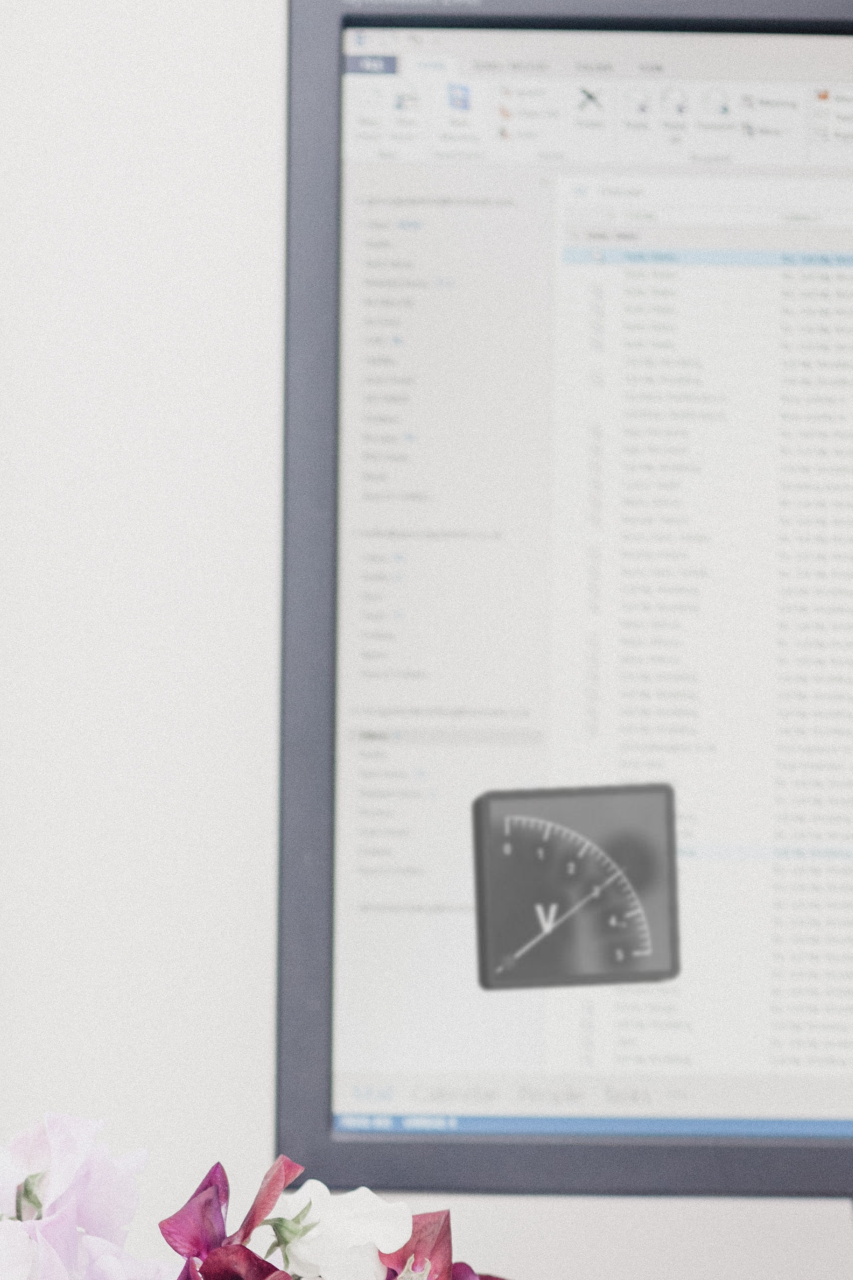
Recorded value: V 3
